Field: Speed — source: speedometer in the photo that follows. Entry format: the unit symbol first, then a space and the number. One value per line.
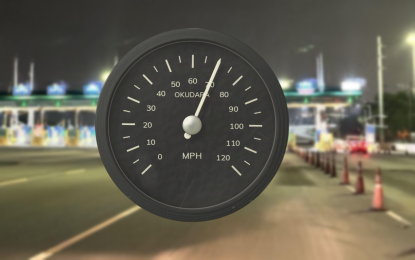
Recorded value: mph 70
